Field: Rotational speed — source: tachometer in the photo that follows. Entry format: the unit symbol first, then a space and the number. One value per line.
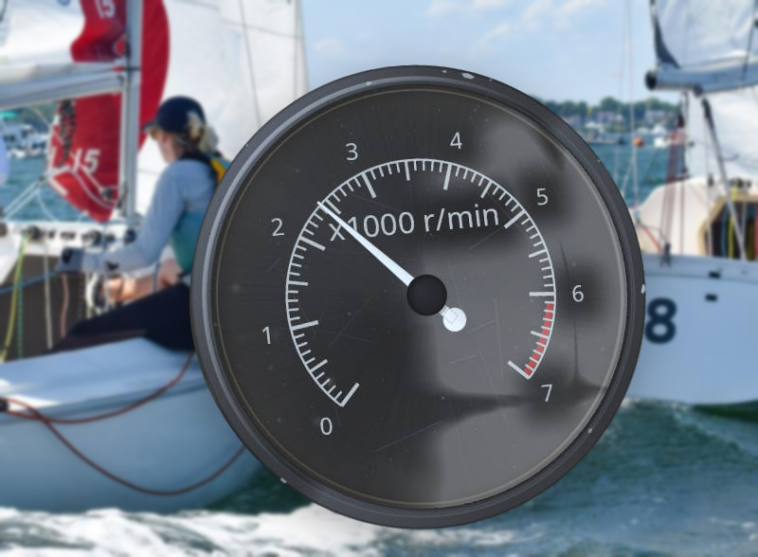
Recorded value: rpm 2400
